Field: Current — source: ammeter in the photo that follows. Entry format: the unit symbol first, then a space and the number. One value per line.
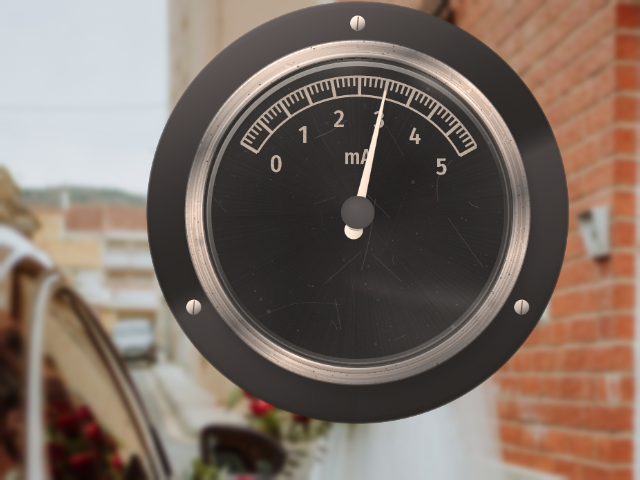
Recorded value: mA 3
